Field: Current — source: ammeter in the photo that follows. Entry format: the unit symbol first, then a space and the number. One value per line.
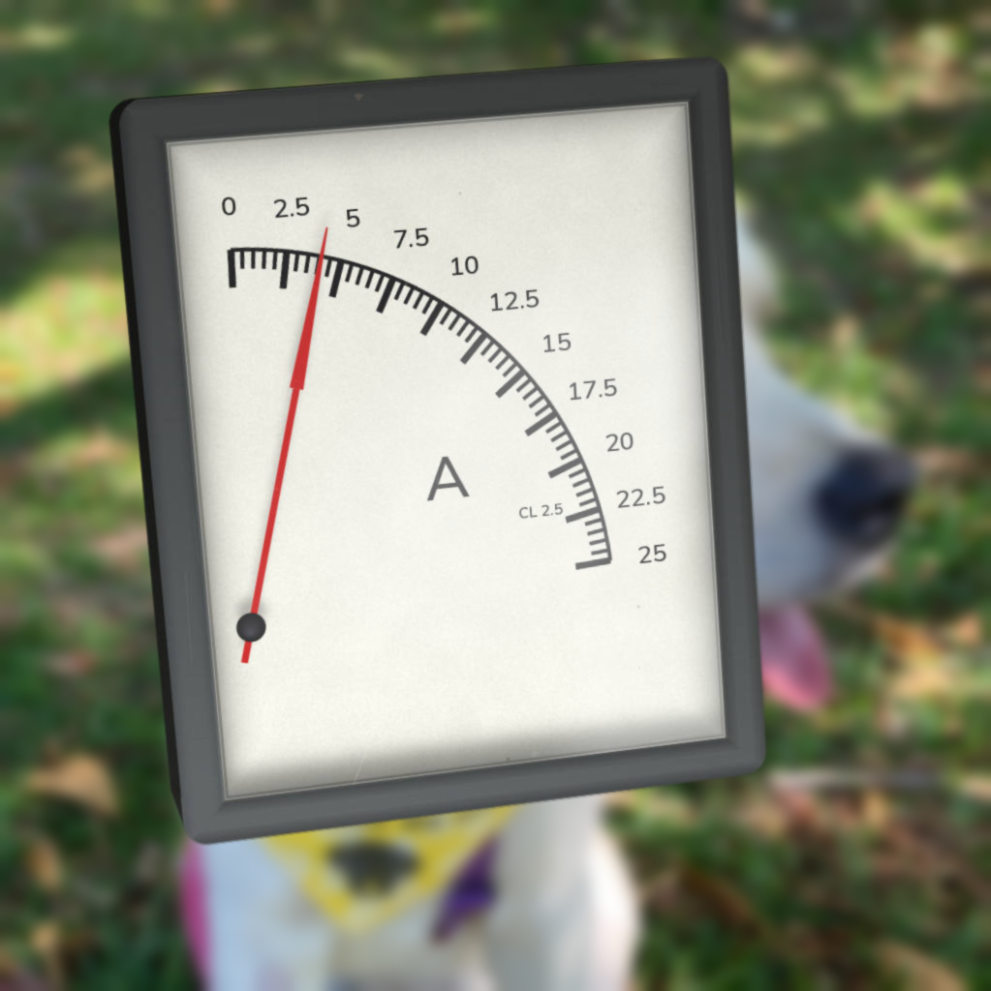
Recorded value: A 4
